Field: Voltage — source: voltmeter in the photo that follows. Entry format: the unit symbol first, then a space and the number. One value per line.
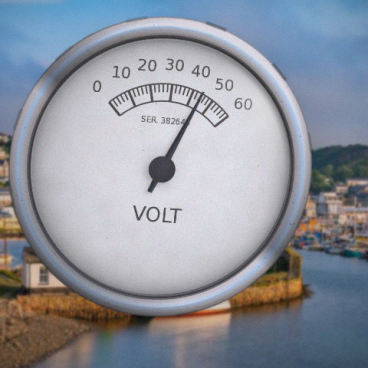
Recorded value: V 44
